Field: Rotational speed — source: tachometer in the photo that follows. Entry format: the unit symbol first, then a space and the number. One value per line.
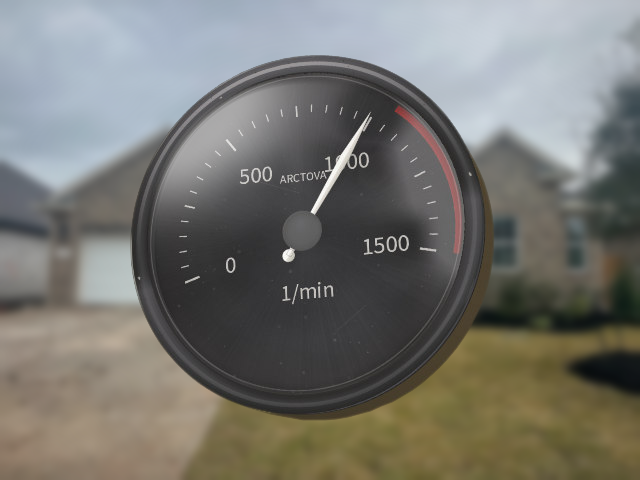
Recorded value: rpm 1000
